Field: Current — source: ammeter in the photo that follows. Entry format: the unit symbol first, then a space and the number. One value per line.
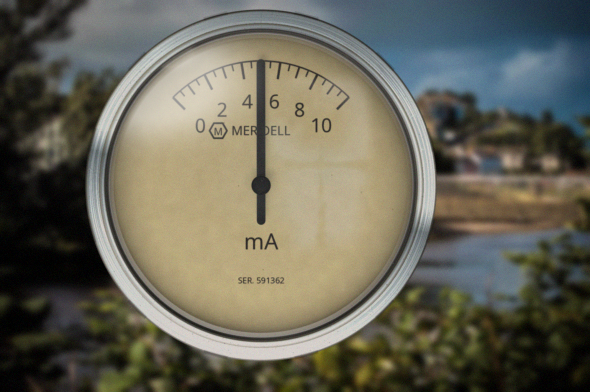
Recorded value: mA 5
